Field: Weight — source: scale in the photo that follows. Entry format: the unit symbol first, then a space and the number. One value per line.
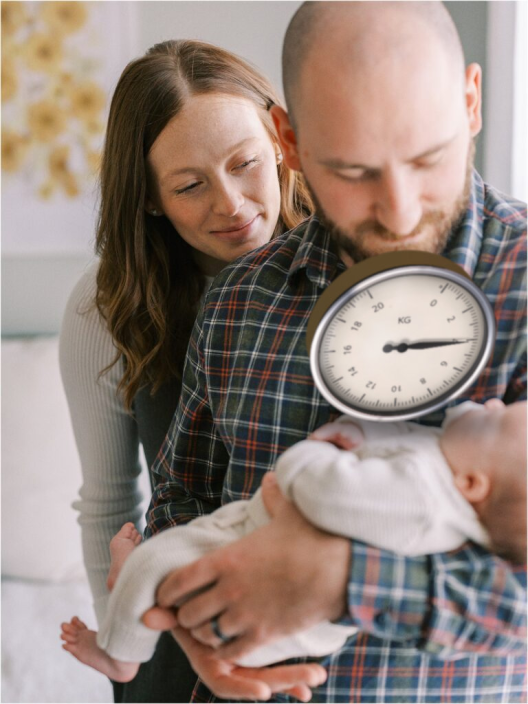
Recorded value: kg 4
